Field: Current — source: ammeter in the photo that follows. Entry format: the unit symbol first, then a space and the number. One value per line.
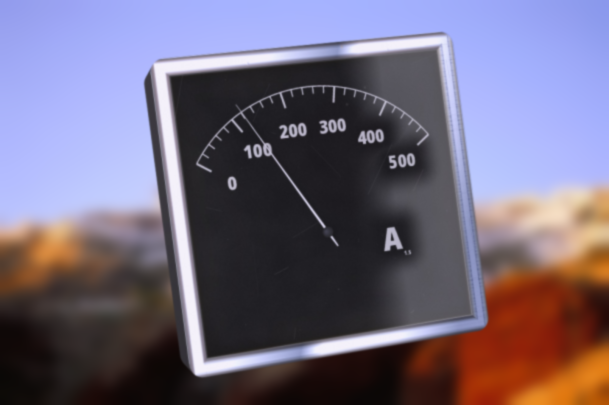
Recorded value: A 120
